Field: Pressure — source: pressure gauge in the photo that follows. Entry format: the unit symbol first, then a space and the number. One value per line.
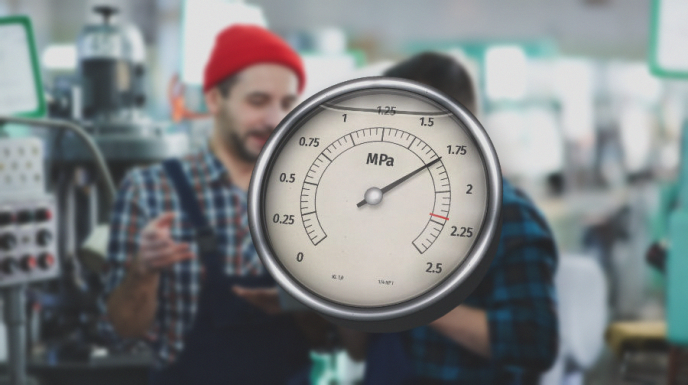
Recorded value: MPa 1.75
